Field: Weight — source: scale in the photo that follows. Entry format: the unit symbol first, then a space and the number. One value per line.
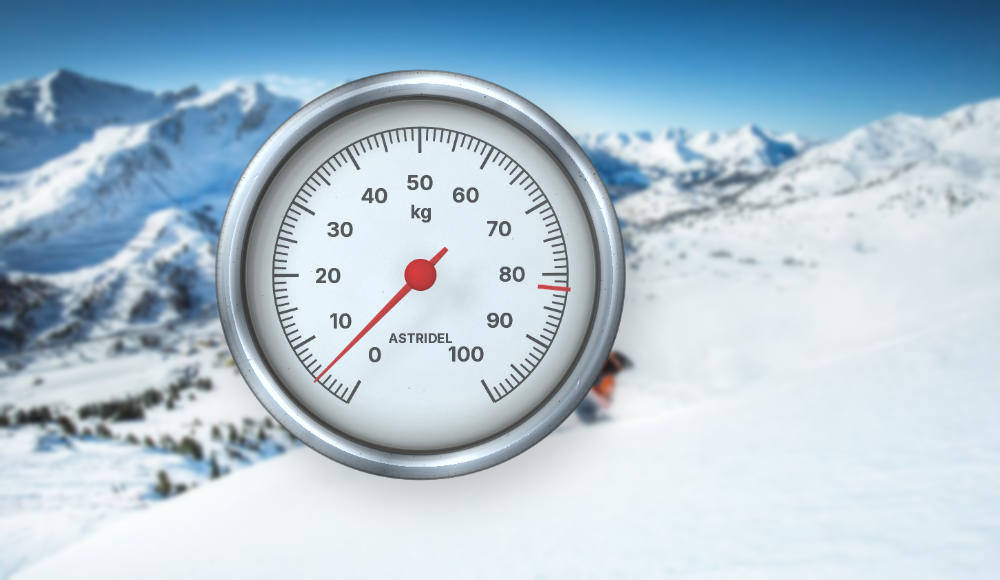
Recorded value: kg 5
